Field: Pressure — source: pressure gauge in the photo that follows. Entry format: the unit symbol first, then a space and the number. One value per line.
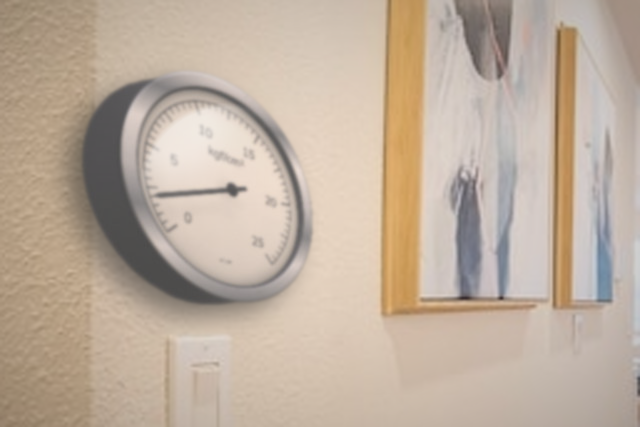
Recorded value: kg/cm² 2
